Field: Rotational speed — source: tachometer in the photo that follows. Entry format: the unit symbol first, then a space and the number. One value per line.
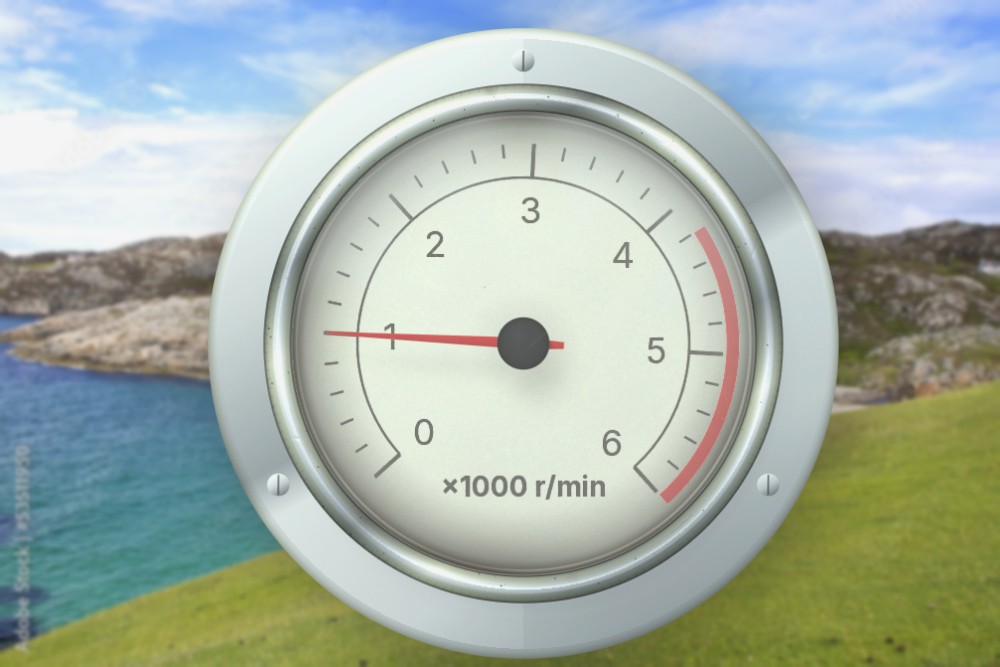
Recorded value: rpm 1000
